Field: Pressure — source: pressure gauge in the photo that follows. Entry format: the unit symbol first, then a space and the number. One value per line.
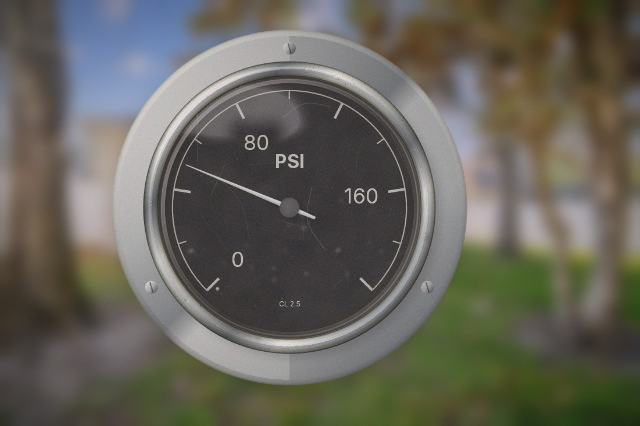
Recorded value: psi 50
